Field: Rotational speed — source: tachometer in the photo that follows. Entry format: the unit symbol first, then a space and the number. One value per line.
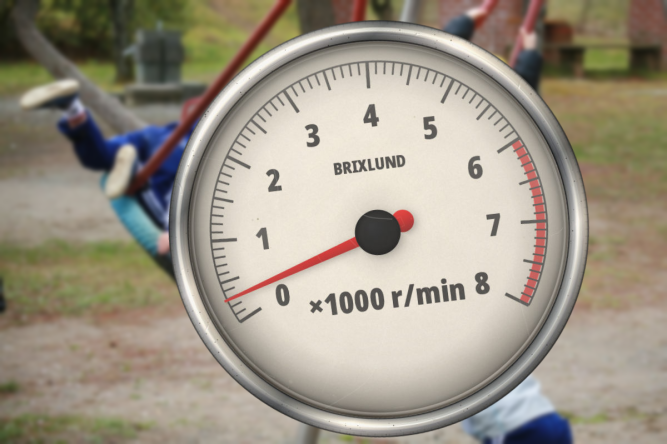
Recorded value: rpm 300
